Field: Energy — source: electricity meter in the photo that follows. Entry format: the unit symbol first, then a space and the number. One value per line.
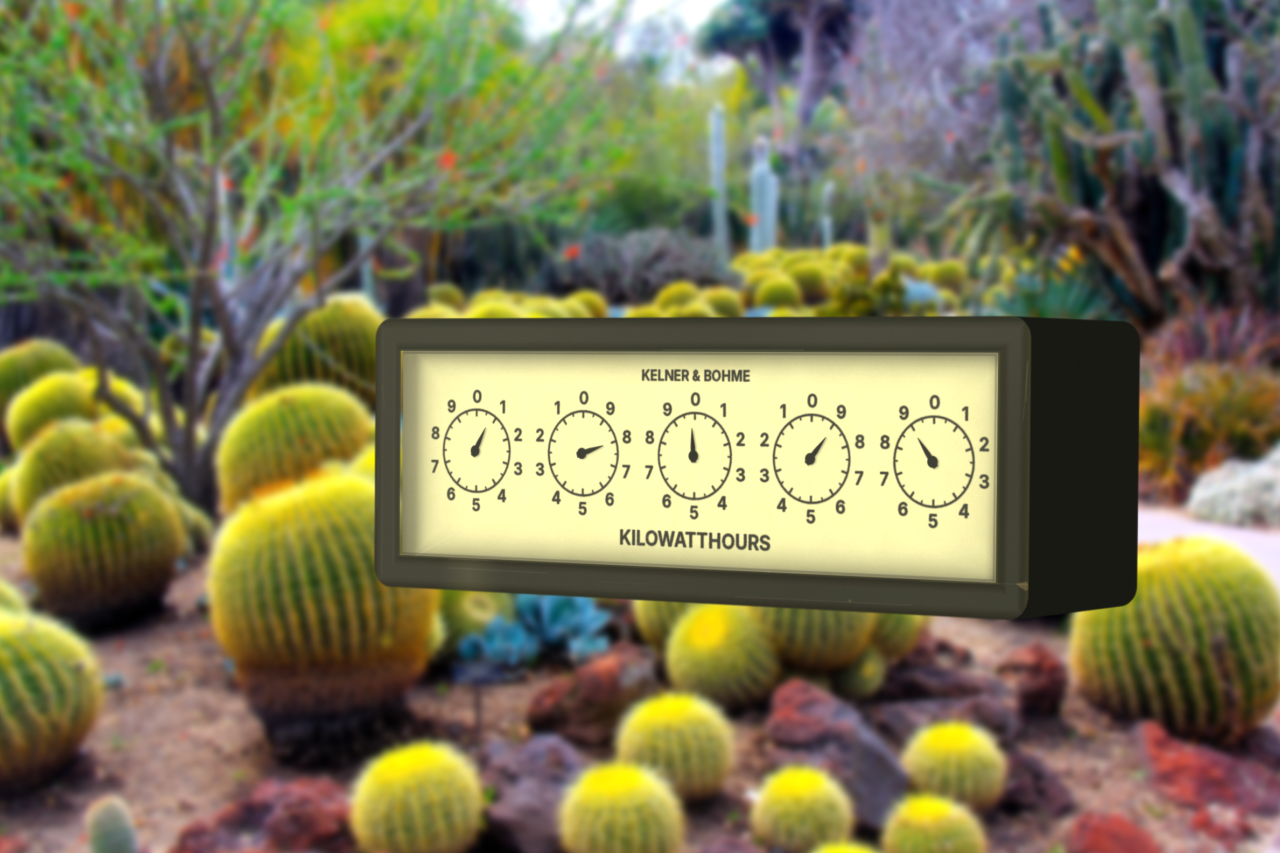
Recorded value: kWh 7989
